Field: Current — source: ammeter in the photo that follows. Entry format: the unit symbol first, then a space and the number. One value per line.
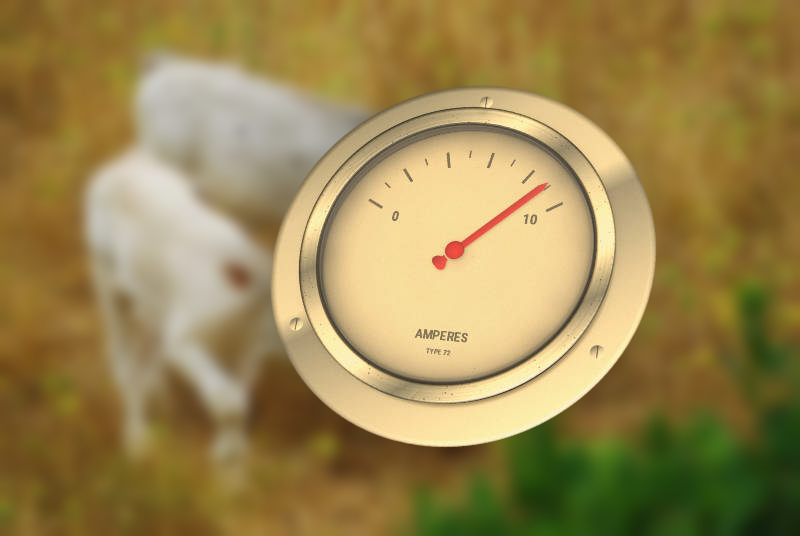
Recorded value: A 9
